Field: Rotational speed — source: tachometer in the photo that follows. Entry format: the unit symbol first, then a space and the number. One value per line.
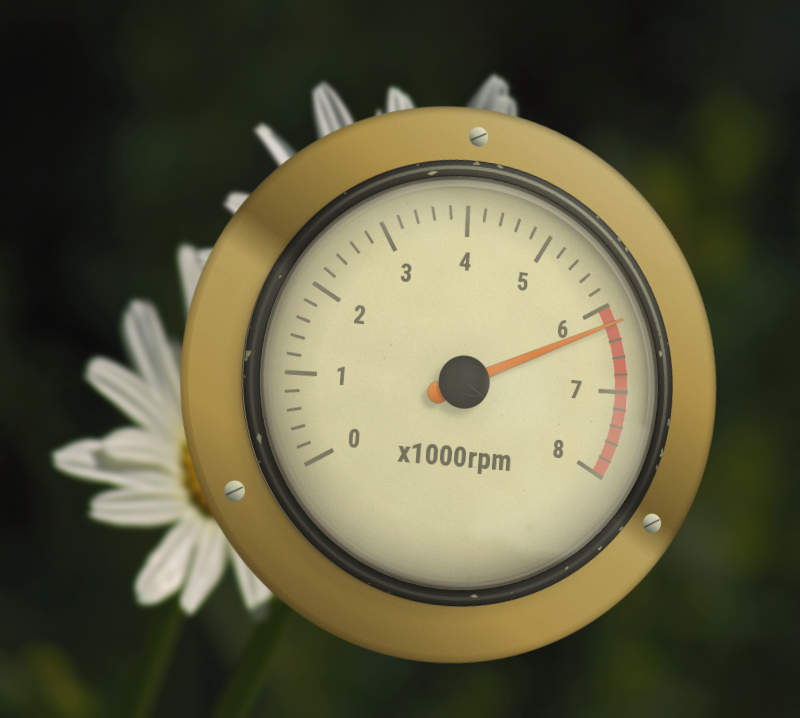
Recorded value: rpm 6200
